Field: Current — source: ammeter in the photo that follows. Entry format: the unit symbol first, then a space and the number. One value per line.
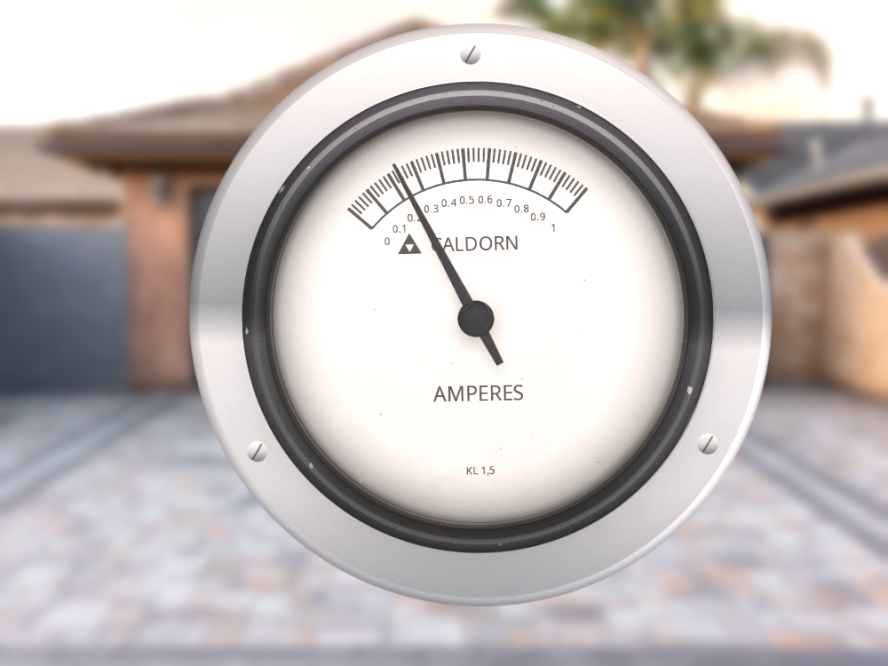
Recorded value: A 0.24
